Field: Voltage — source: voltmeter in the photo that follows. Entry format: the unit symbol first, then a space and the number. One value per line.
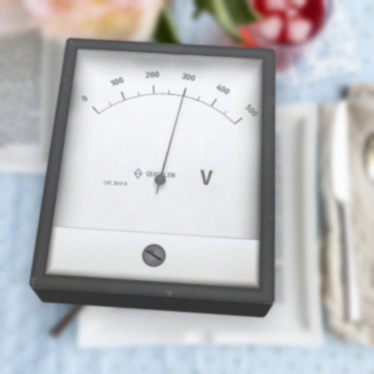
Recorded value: V 300
